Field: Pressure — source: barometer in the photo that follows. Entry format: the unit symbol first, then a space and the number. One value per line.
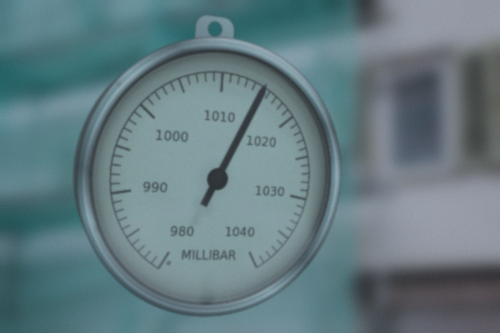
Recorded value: mbar 1015
